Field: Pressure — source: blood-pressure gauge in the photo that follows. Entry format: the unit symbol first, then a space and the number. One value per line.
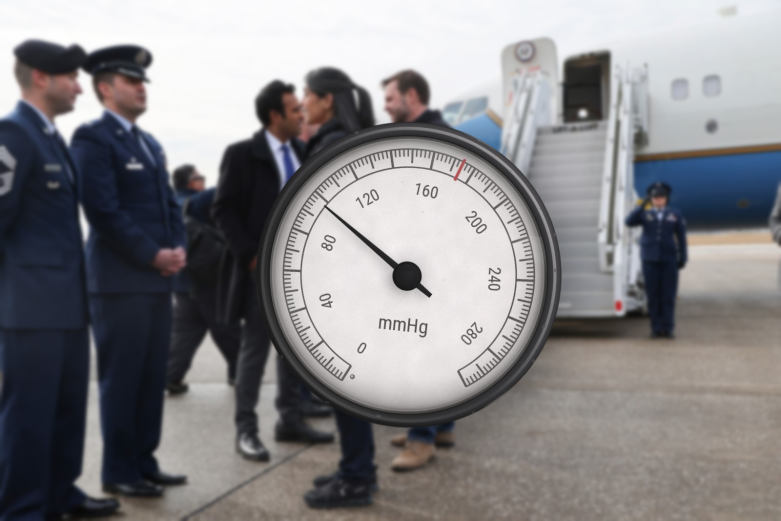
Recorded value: mmHg 98
